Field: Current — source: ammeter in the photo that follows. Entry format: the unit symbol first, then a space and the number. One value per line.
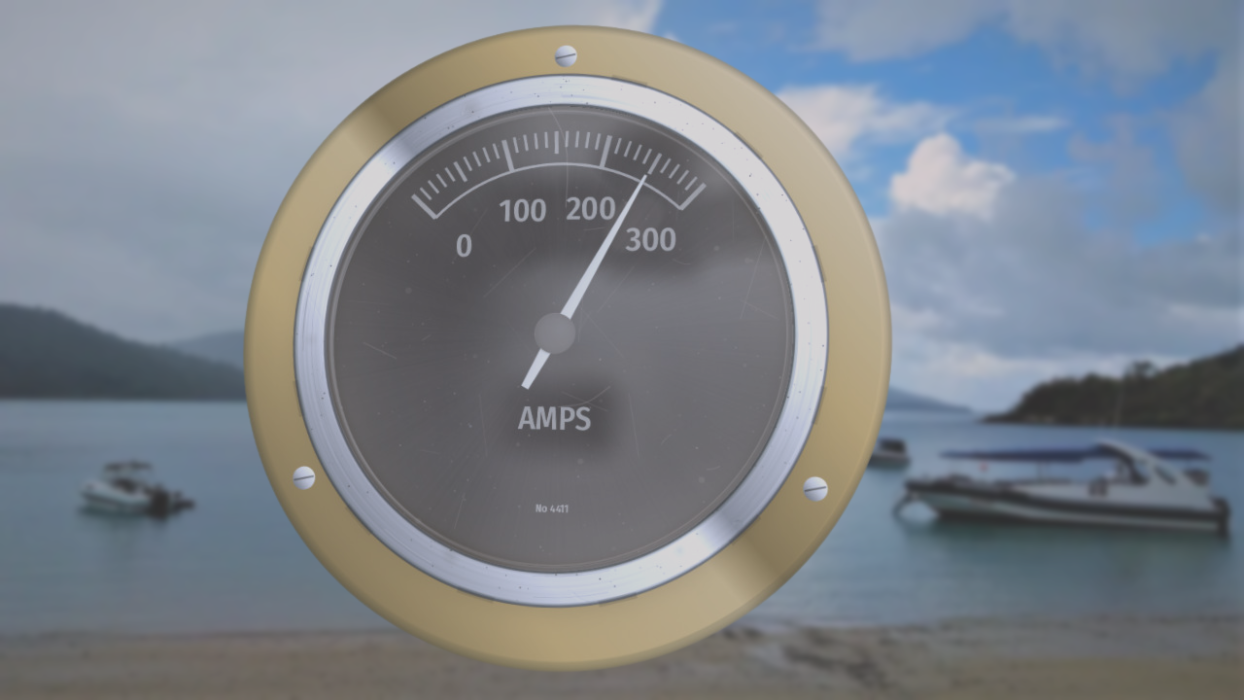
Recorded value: A 250
